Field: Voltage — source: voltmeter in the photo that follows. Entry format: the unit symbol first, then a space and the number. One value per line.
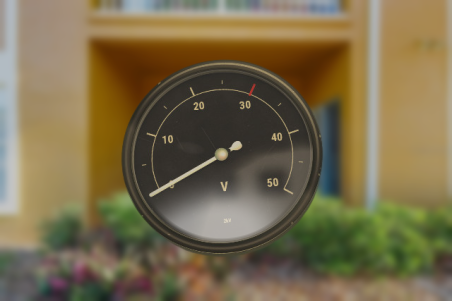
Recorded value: V 0
